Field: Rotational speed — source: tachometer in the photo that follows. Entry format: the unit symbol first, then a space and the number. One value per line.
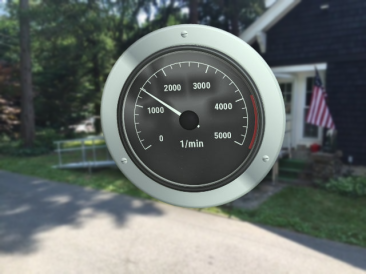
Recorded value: rpm 1400
